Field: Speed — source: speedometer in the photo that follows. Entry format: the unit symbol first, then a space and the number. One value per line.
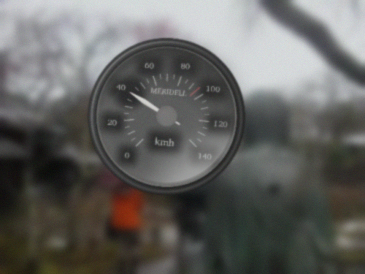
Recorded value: km/h 40
